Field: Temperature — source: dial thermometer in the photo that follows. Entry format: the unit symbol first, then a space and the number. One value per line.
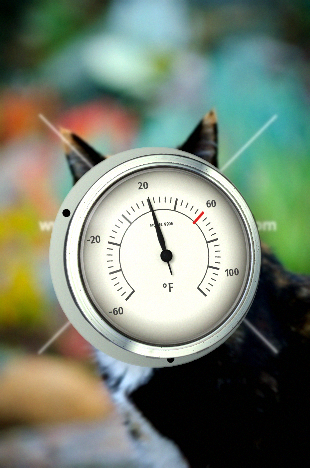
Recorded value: °F 20
